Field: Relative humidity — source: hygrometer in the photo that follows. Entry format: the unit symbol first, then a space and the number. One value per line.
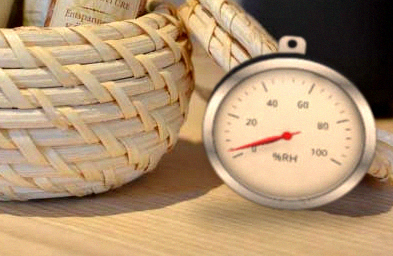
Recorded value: % 4
